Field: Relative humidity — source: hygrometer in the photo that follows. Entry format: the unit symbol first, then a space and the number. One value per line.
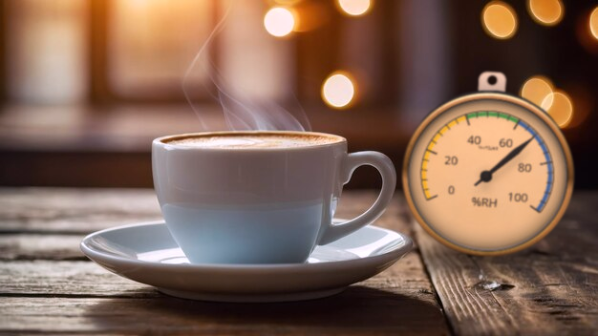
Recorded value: % 68
